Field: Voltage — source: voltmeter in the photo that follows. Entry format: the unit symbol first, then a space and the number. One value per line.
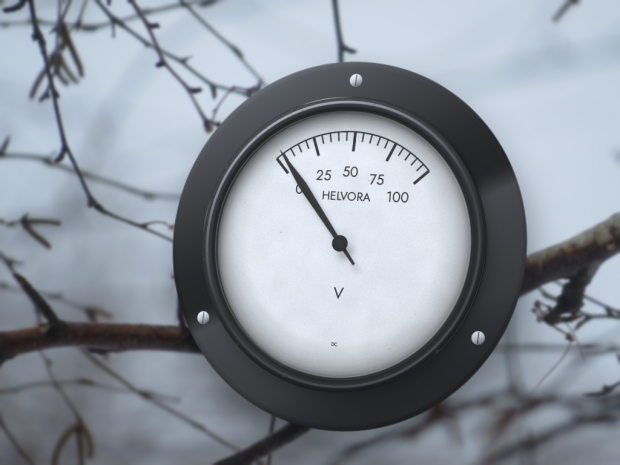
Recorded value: V 5
